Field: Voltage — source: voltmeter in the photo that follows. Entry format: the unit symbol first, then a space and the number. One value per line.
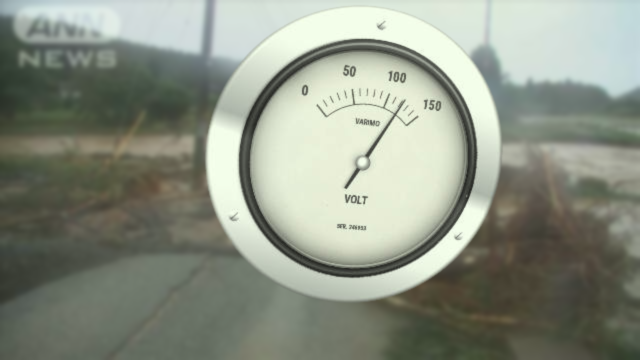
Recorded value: V 120
